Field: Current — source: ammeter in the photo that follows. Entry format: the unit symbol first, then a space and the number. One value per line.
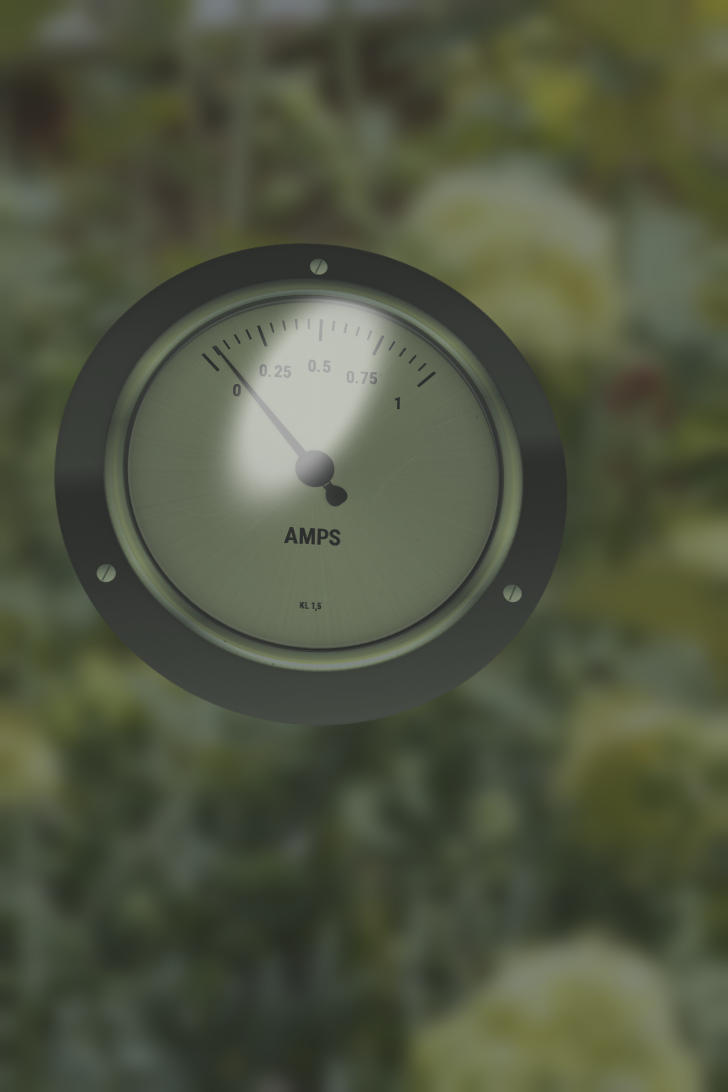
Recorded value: A 0.05
